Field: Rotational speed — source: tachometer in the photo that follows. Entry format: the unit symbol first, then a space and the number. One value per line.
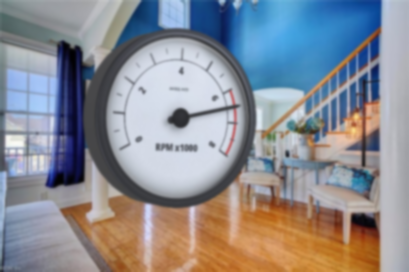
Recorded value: rpm 6500
